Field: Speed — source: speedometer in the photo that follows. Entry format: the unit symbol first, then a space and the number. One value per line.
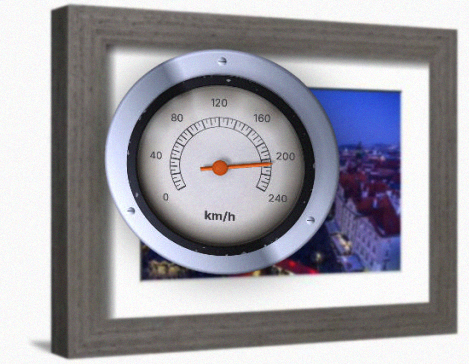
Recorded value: km/h 205
